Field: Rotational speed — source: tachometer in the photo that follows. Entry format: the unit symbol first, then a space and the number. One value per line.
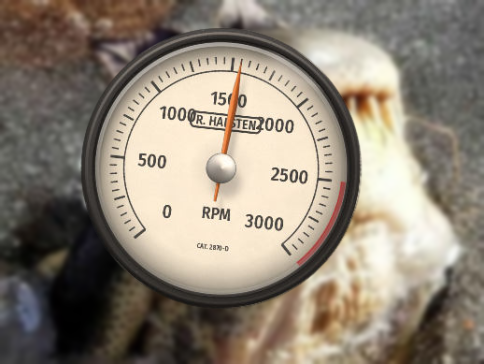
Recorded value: rpm 1550
